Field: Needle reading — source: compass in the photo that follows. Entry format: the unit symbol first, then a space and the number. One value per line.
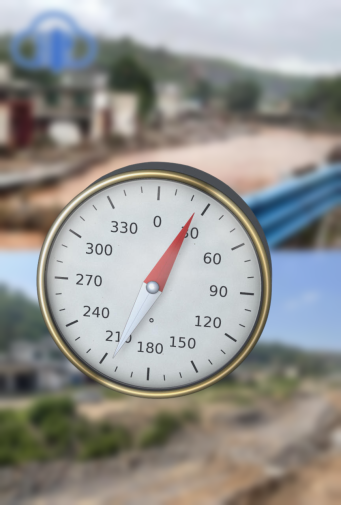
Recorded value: ° 25
